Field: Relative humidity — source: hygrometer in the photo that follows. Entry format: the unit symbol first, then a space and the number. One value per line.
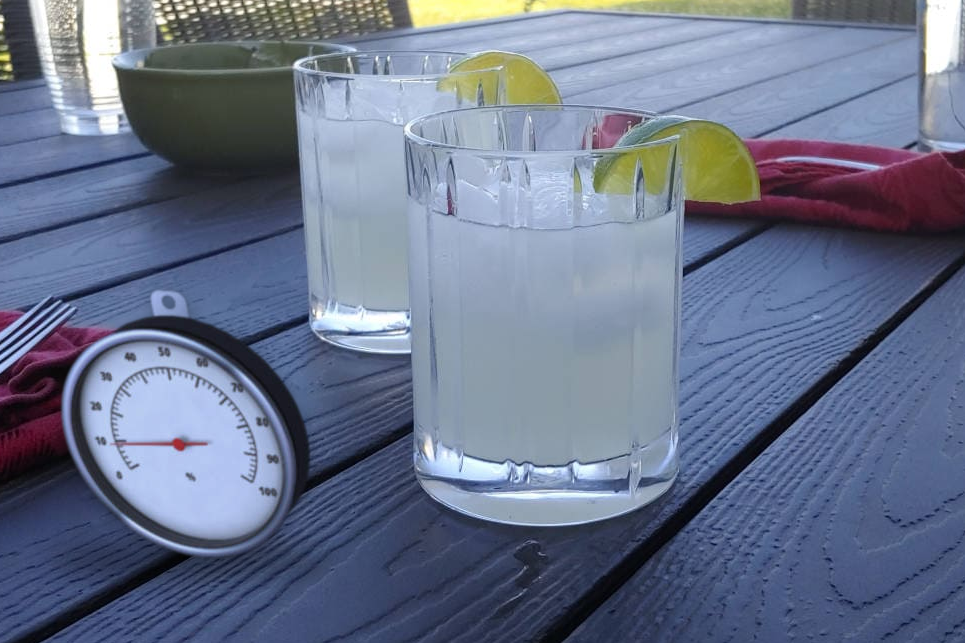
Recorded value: % 10
